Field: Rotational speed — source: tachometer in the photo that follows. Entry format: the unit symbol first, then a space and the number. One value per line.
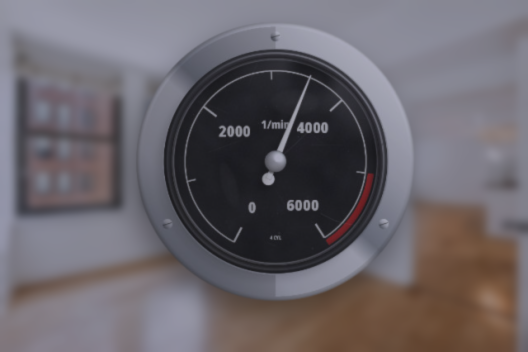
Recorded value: rpm 3500
